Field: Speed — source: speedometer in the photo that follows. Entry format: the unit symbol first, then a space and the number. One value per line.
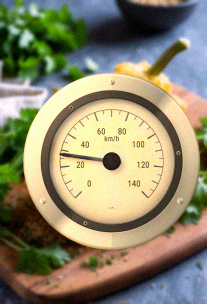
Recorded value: km/h 27.5
